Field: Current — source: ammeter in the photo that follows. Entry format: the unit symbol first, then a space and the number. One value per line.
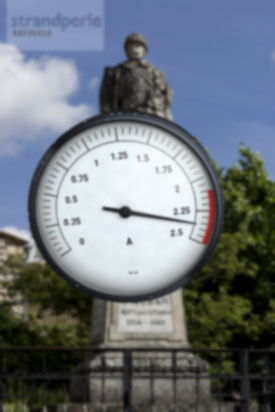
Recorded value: A 2.35
